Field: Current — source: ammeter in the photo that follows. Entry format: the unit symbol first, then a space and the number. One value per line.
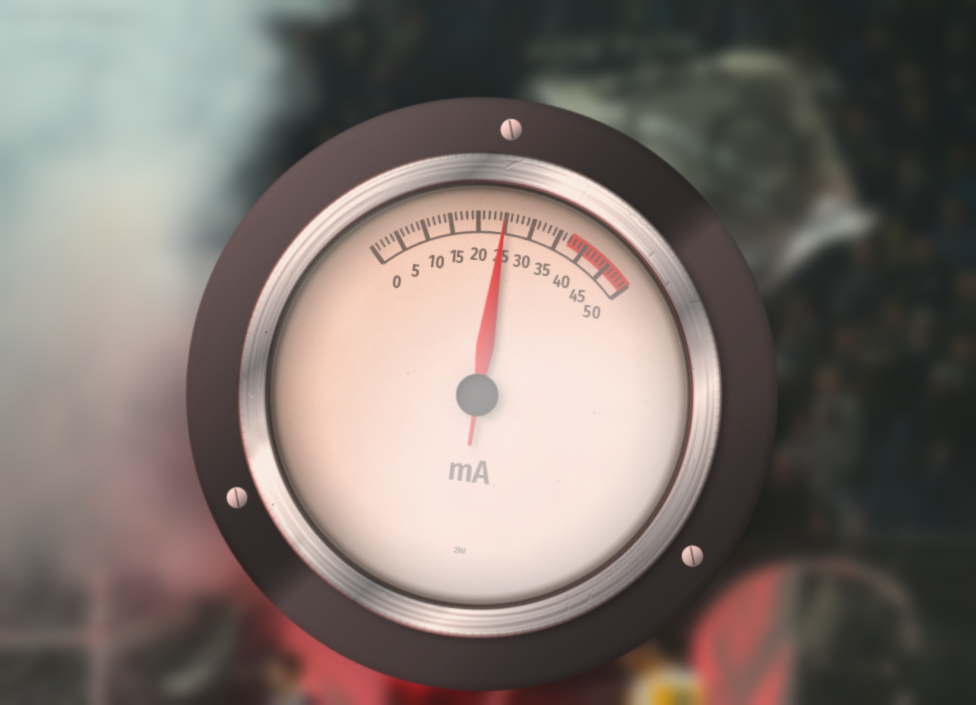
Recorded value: mA 25
